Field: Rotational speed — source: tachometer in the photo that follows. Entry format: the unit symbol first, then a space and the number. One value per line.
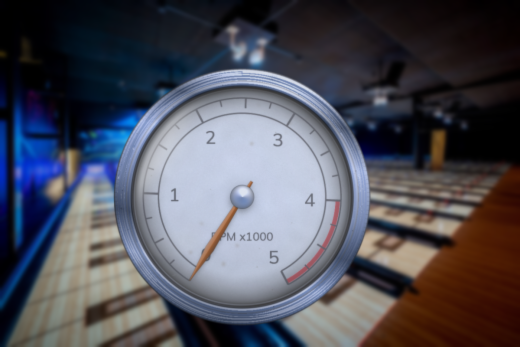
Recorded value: rpm 0
